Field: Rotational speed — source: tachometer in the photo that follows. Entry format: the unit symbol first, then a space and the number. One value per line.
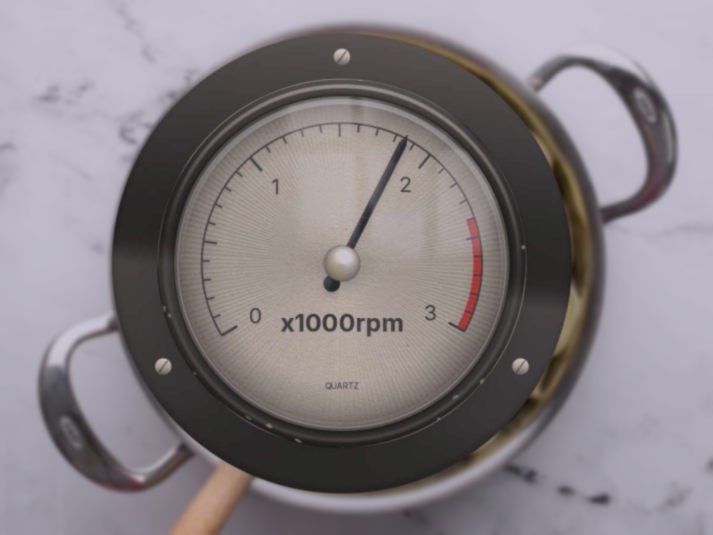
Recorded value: rpm 1850
